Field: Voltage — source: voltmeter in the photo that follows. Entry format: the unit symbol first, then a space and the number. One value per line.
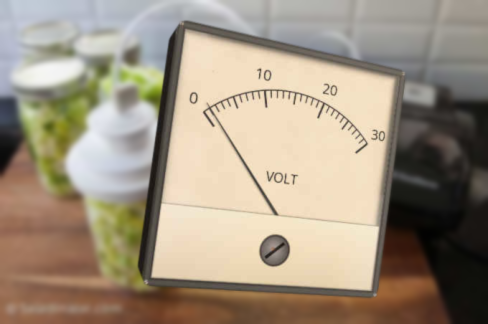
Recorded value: V 1
